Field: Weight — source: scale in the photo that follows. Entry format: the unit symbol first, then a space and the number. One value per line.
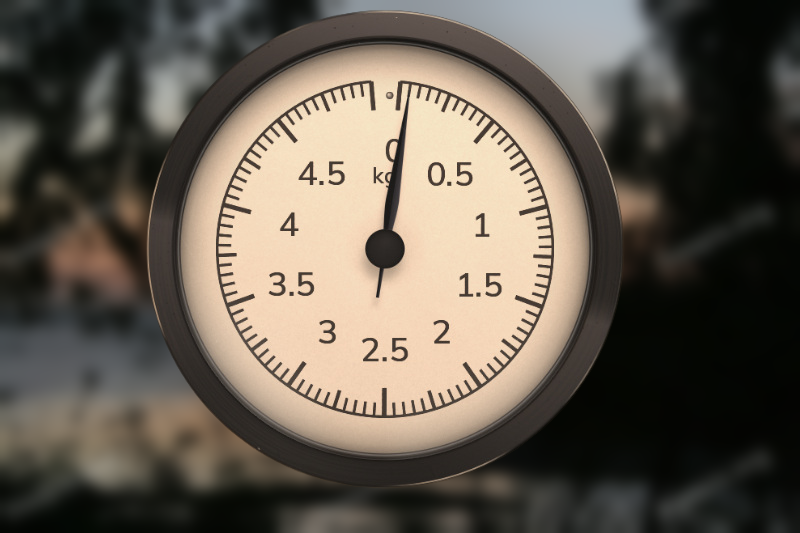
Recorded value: kg 0.05
